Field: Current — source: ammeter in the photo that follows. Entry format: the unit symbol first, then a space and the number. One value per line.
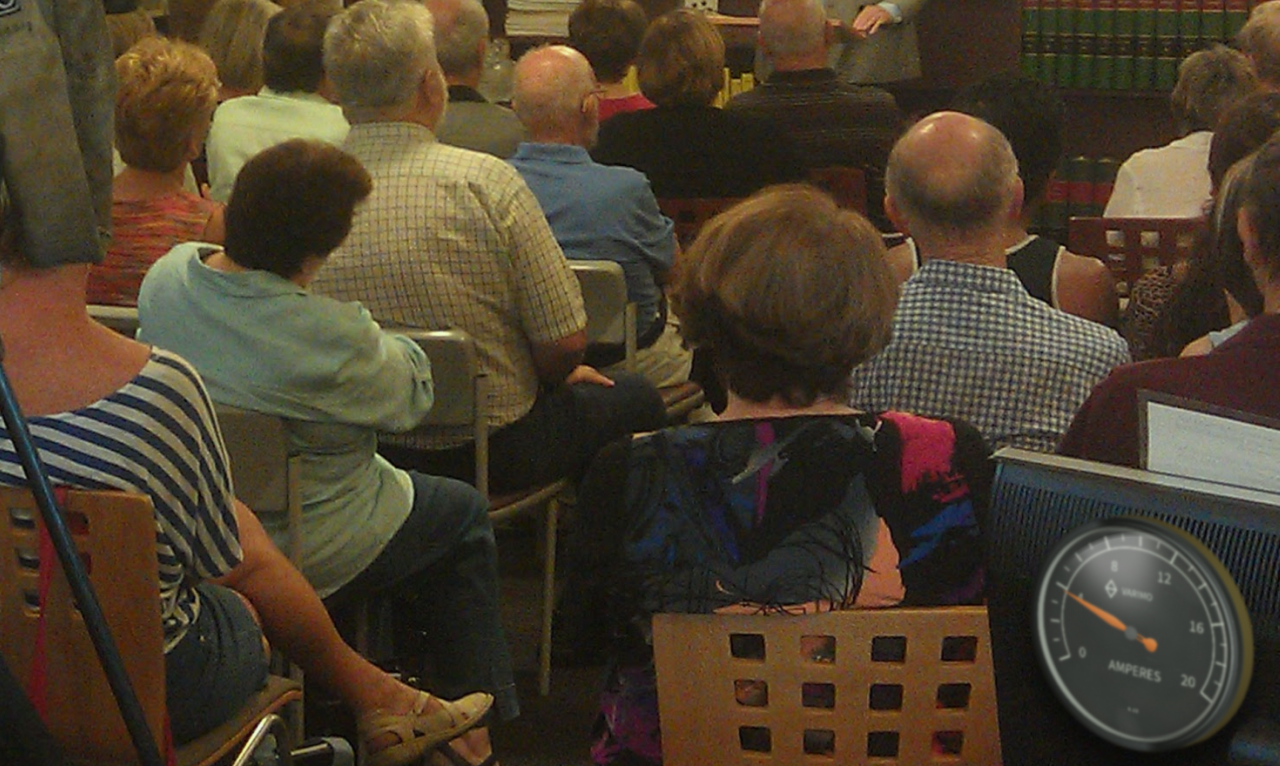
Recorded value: A 4
